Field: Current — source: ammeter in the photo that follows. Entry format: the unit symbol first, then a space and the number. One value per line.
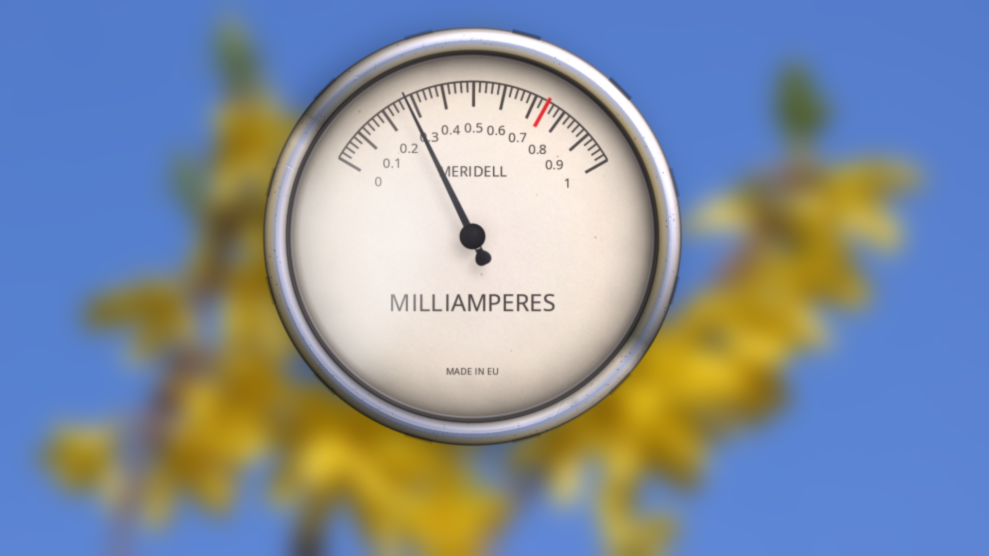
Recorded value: mA 0.28
